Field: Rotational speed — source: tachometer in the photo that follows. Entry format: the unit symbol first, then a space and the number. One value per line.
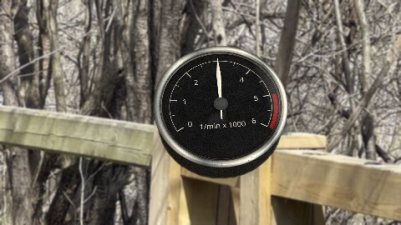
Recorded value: rpm 3000
